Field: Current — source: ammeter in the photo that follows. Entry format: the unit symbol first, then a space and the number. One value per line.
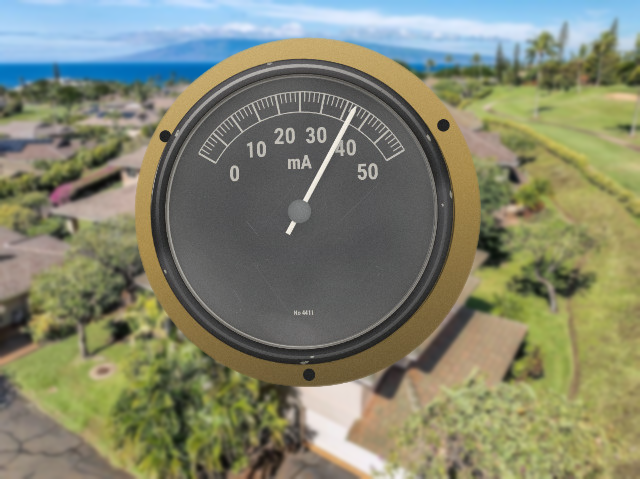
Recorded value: mA 37
